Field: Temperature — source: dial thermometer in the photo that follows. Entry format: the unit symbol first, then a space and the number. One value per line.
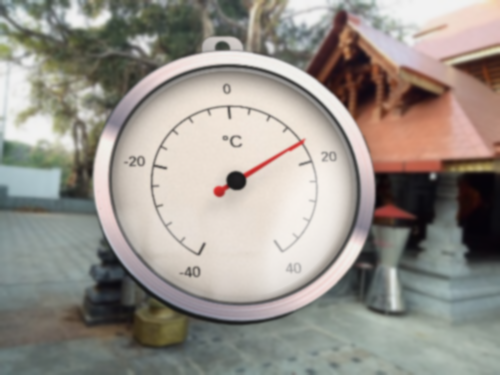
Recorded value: °C 16
